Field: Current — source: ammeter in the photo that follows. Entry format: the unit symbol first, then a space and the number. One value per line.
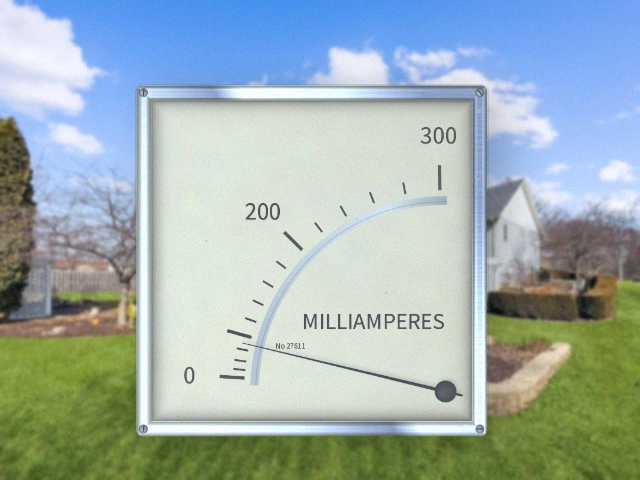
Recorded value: mA 90
